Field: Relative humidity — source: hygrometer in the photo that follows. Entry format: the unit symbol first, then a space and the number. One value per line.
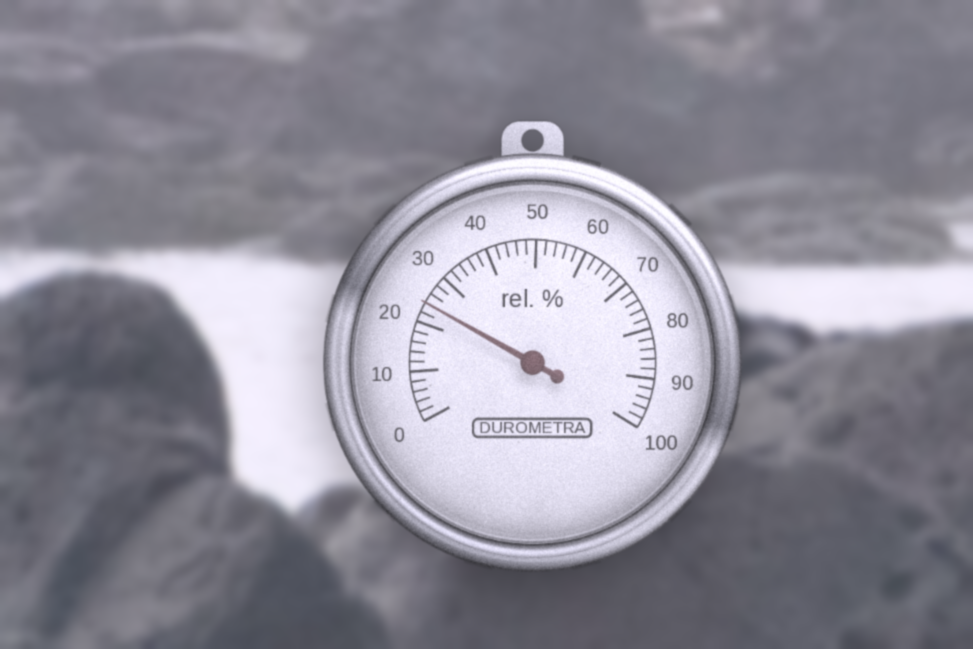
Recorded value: % 24
